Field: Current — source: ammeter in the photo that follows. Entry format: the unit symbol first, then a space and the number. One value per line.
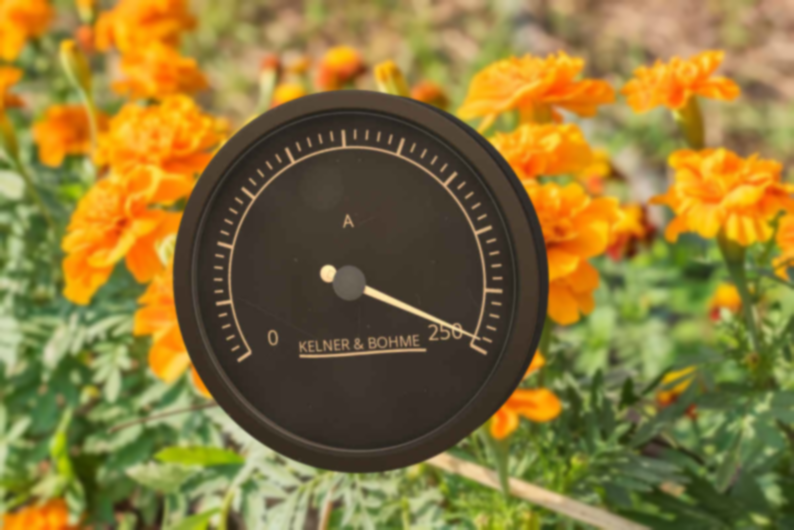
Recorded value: A 245
